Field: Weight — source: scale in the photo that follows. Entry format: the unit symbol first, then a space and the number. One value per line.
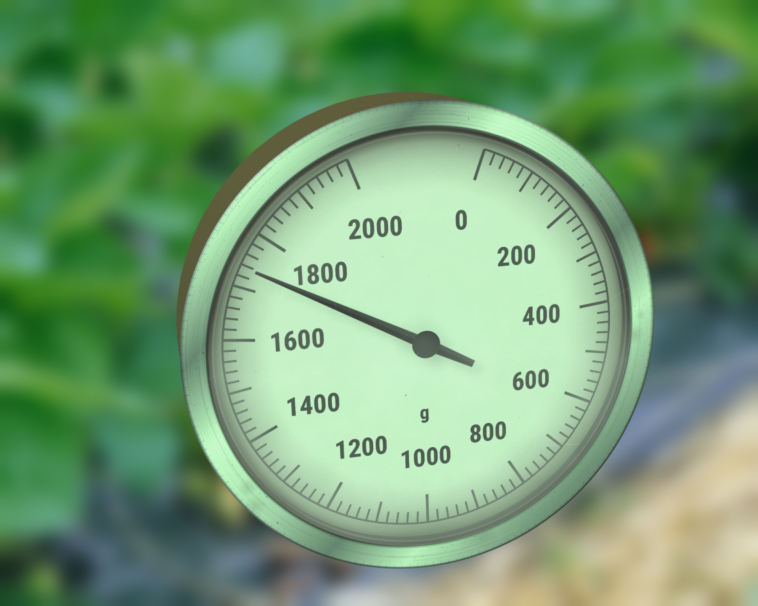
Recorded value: g 1740
